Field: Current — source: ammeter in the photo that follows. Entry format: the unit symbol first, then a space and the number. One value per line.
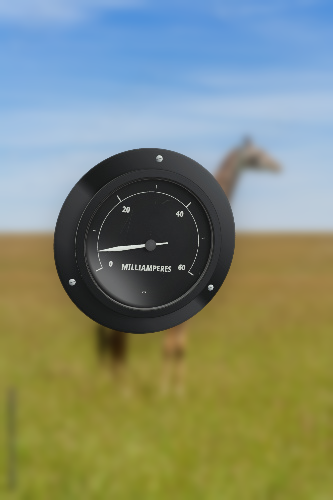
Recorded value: mA 5
